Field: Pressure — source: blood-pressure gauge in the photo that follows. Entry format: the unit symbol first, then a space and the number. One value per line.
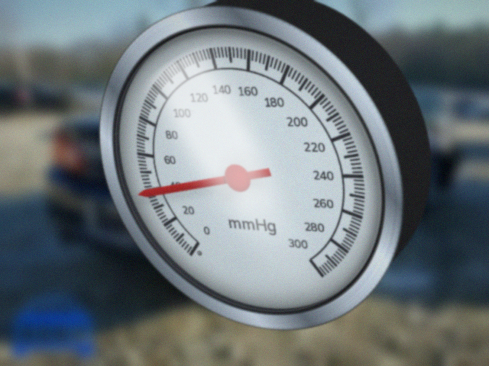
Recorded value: mmHg 40
